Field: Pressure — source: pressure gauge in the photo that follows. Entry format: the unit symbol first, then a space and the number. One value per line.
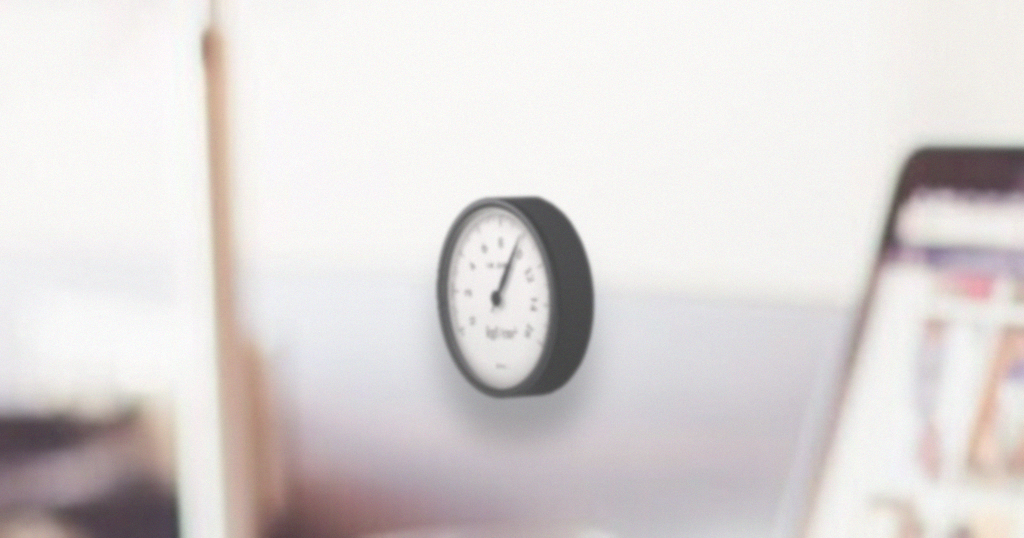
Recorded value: kg/cm² 10
